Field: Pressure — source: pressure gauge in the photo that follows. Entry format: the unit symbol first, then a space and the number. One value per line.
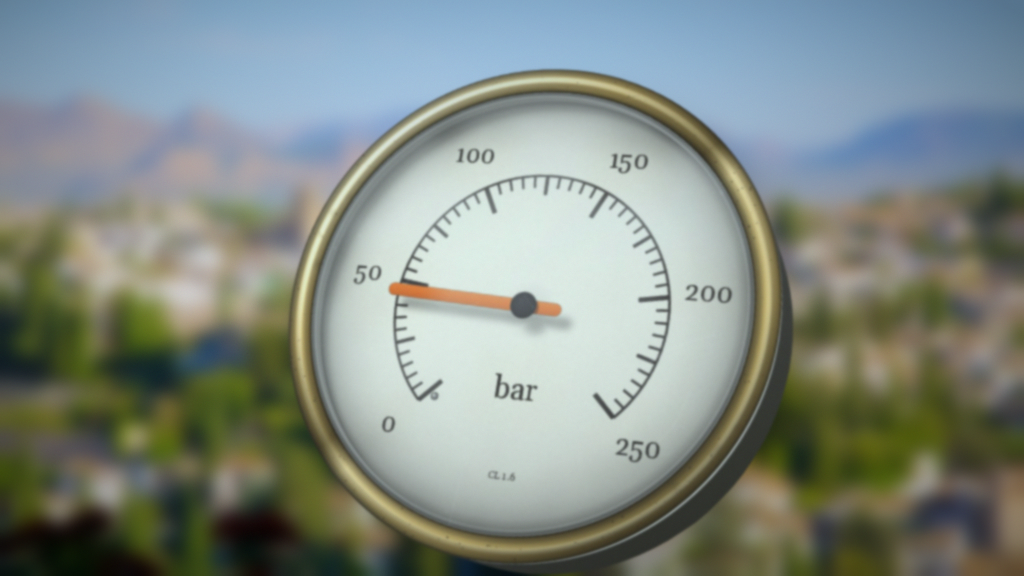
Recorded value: bar 45
